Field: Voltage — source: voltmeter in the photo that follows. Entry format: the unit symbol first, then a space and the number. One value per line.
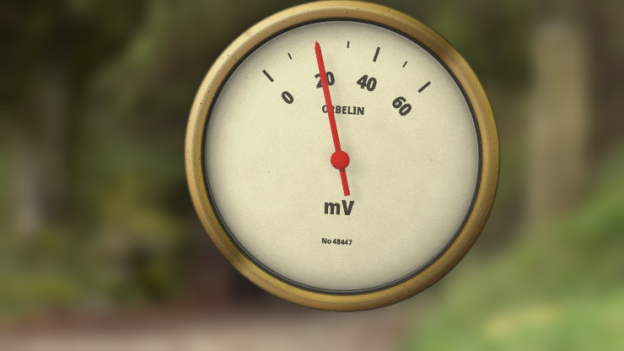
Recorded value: mV 20
